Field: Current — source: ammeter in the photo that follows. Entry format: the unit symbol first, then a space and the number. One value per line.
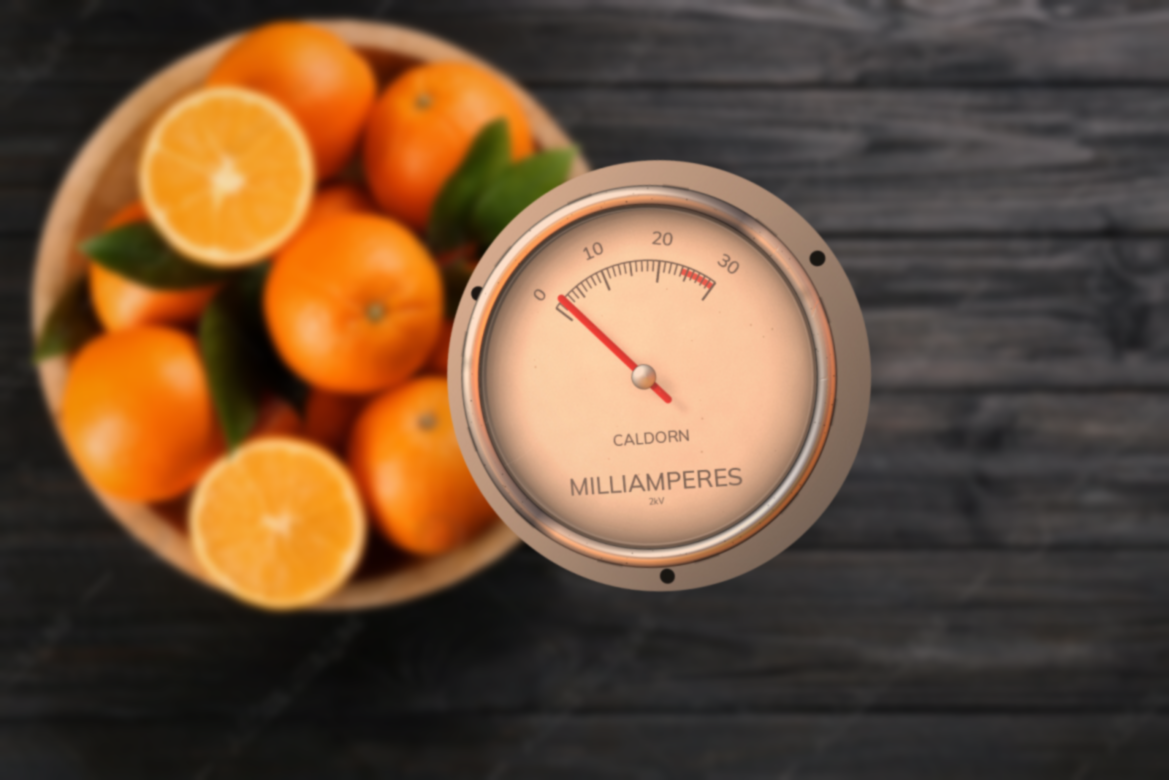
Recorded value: mA 2
